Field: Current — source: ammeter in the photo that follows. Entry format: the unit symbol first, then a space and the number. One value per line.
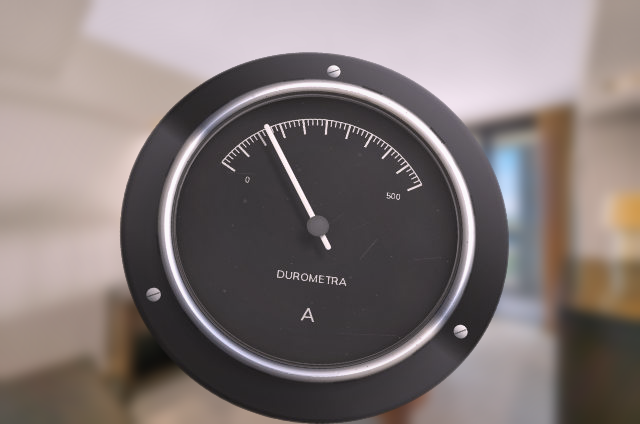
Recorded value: A 120
